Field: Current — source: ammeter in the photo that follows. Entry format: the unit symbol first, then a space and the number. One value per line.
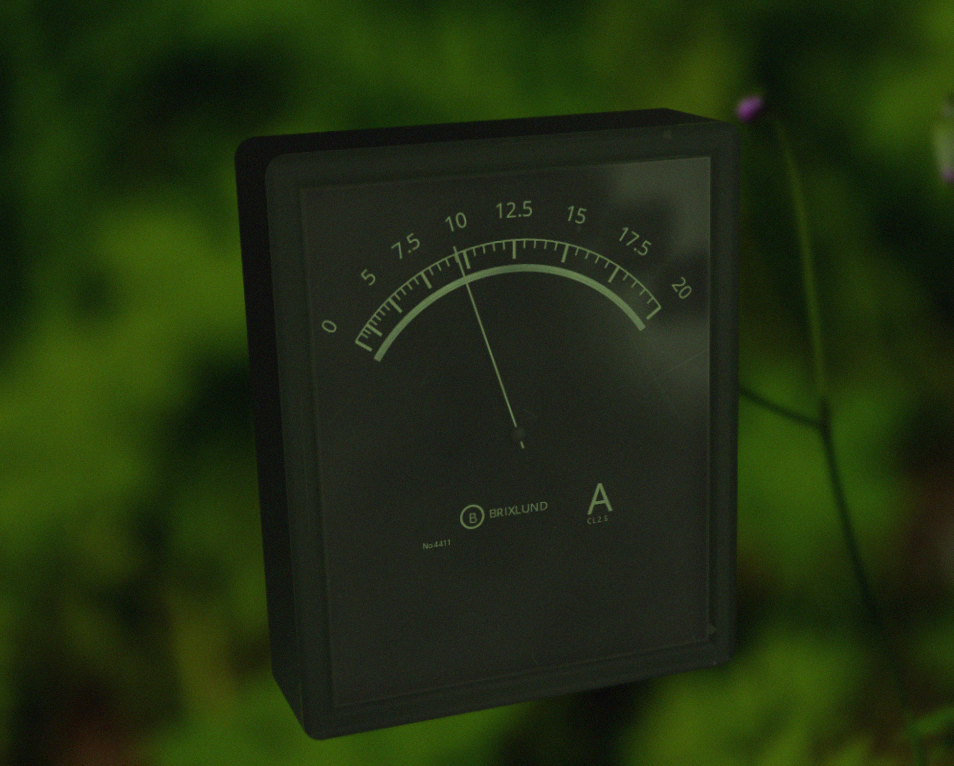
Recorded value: A 9.5
